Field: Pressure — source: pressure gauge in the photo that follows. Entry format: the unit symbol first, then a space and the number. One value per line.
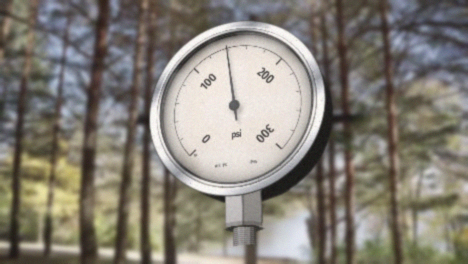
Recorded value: psi 140
